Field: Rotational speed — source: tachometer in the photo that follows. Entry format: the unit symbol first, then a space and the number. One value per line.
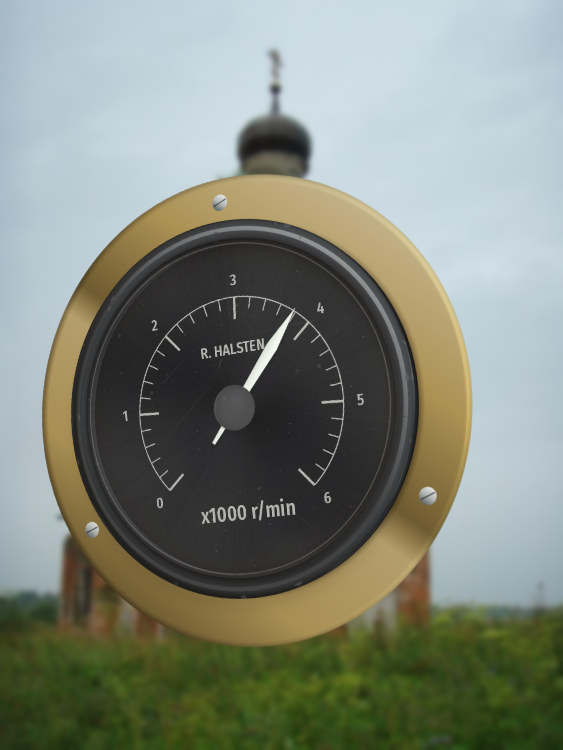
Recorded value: rpm 3800
